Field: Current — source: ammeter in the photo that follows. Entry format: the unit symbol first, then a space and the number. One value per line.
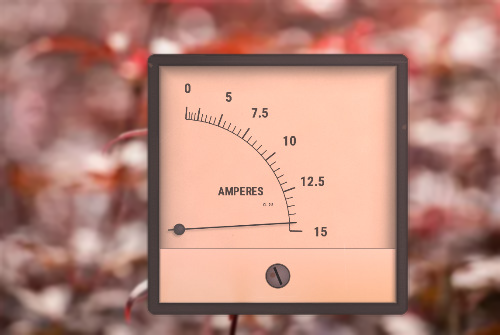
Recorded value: A 14.5
